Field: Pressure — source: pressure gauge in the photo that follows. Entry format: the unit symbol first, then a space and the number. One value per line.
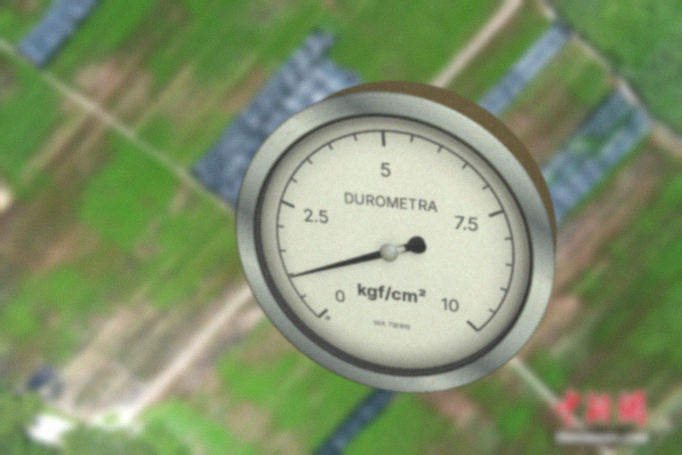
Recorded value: kg/cm² 1
